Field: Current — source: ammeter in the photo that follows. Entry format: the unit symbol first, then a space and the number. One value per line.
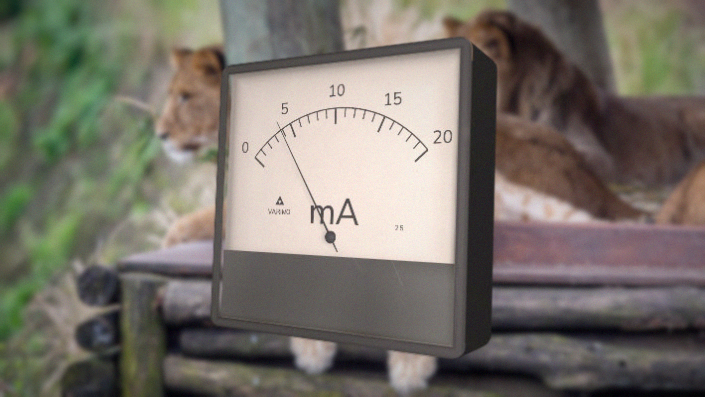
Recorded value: mA 4
